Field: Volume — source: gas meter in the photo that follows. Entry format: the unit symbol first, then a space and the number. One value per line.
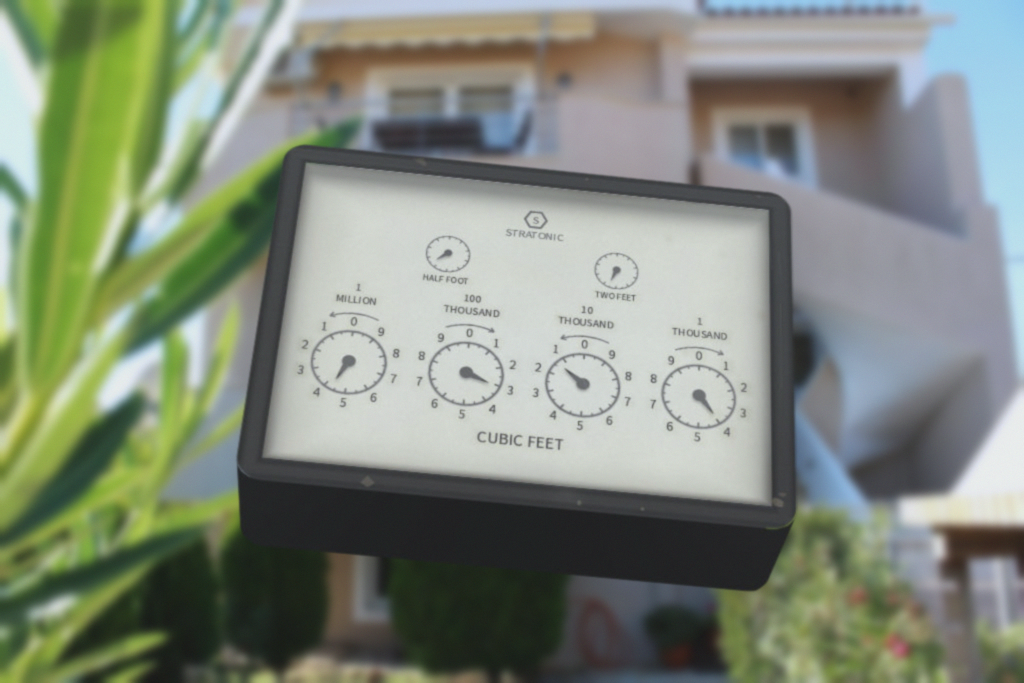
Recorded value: ft³ 431400
